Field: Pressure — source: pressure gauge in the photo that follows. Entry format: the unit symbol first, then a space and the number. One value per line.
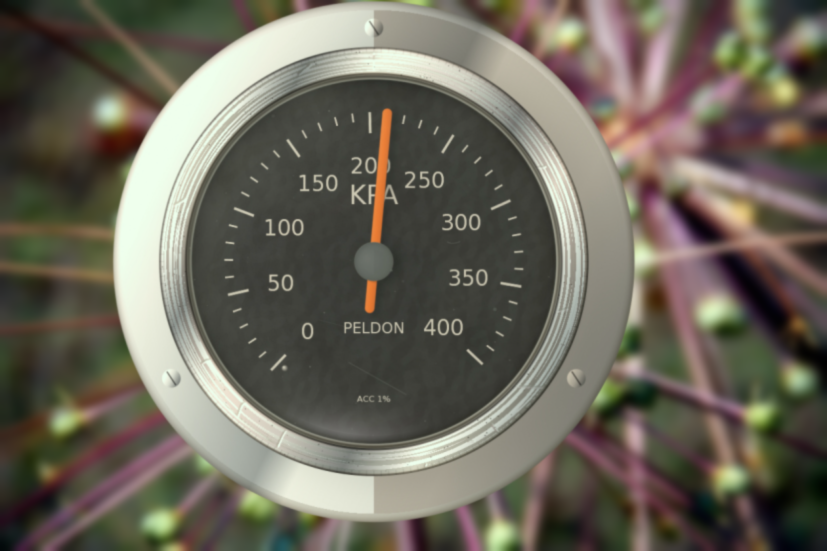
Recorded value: kPa 210
